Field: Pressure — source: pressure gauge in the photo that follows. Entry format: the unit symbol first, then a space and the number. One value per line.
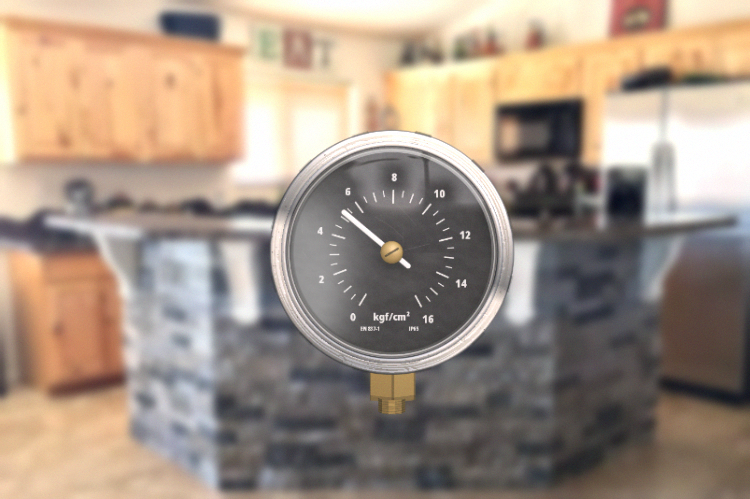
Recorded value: kg/cm² 5.25
